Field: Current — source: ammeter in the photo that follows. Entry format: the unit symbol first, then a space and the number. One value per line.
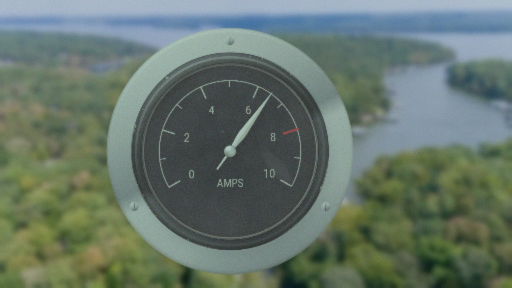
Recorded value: A 6.5
